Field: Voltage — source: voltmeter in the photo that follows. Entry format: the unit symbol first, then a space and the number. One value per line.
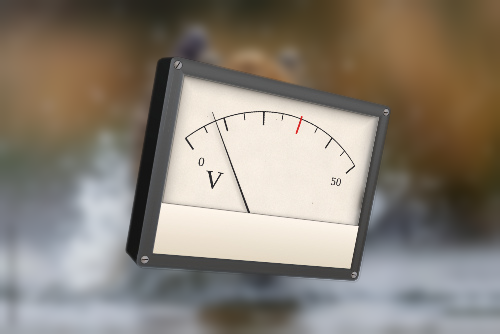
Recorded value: V 7.5
